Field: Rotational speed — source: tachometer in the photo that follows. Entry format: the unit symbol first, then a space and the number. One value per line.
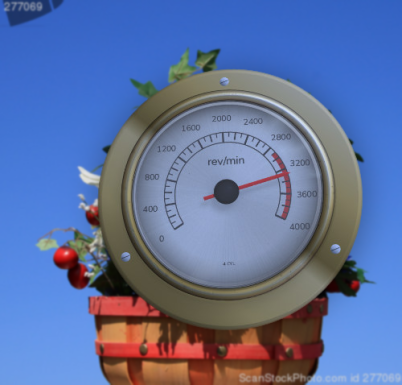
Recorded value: rpm 3300
